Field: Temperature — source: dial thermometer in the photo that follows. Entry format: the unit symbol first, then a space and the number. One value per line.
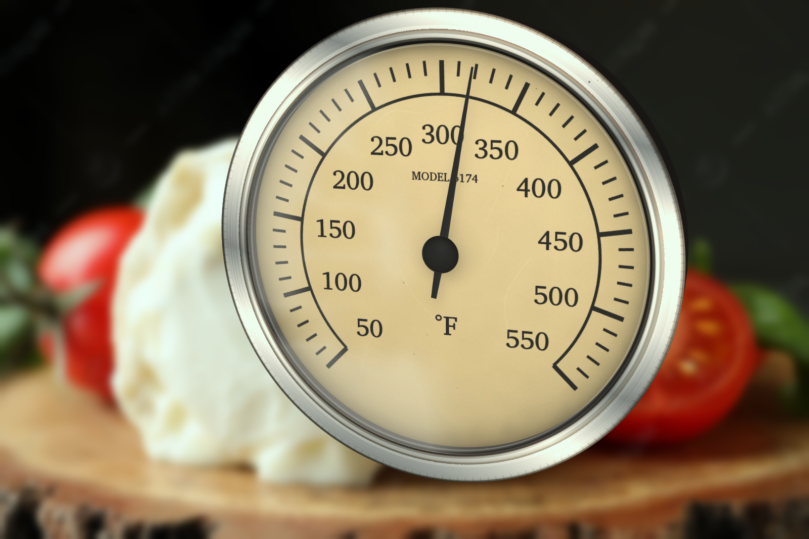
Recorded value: °F 320
